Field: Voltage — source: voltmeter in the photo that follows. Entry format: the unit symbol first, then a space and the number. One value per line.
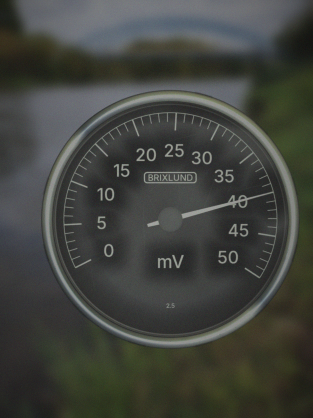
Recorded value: mV 40
